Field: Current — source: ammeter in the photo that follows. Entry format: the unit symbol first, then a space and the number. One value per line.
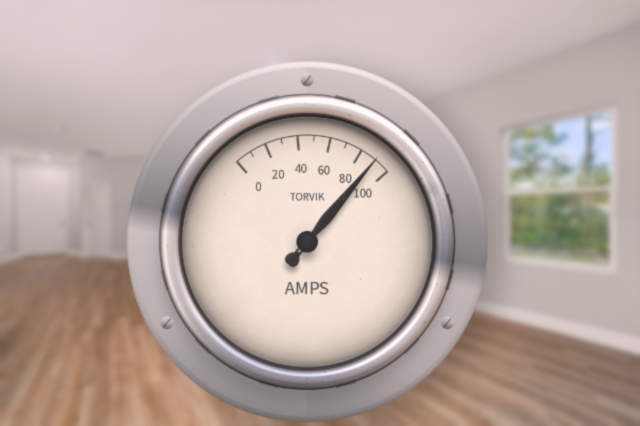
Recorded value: A 90
